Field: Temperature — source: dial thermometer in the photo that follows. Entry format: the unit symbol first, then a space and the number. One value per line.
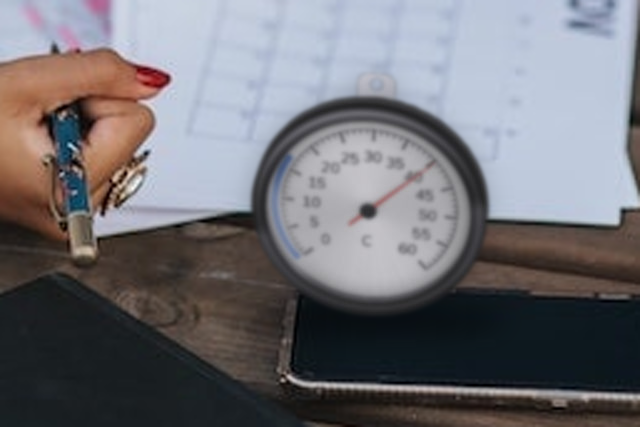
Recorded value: °C 40
